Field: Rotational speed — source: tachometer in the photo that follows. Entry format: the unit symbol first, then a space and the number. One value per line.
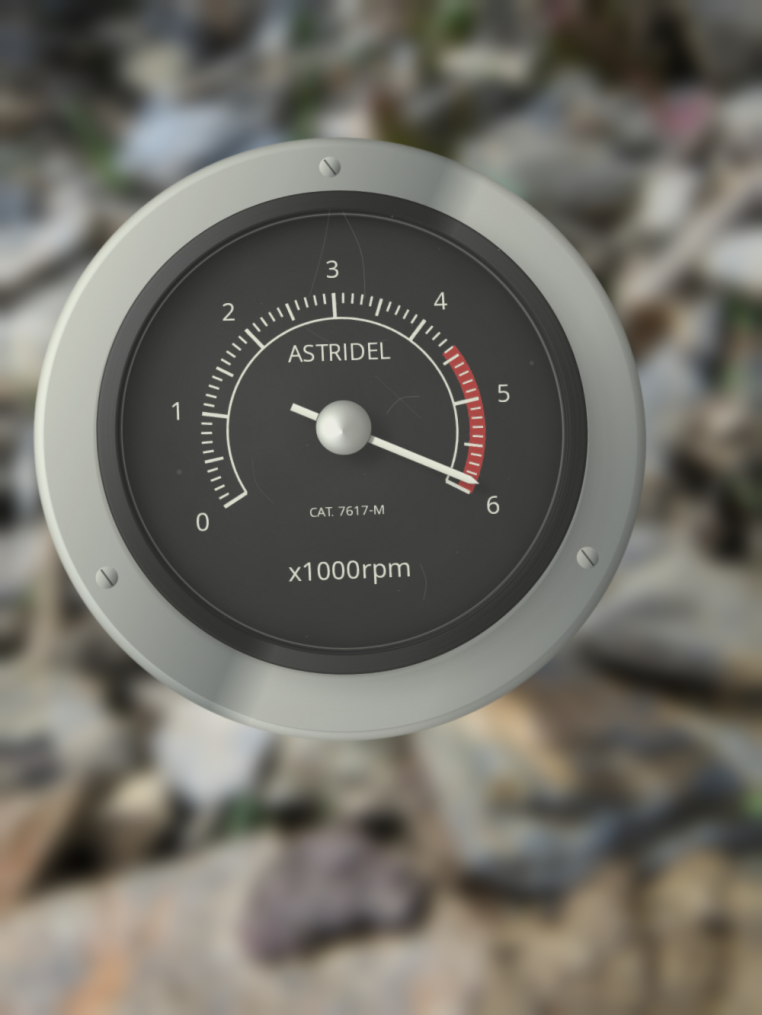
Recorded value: rpm 5900
